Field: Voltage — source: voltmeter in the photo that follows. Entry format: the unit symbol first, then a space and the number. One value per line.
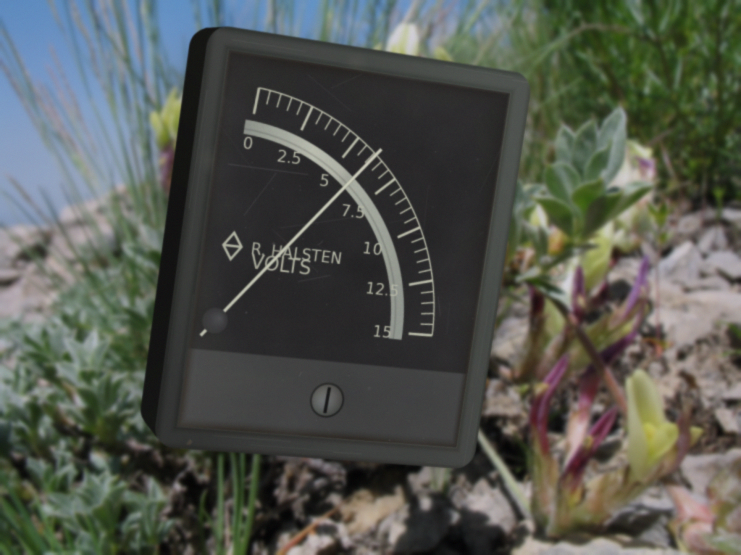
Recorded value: V 6
